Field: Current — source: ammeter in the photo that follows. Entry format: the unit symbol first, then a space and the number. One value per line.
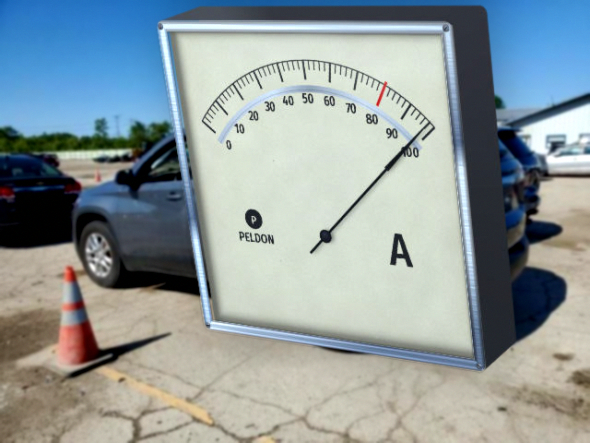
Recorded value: A 98
